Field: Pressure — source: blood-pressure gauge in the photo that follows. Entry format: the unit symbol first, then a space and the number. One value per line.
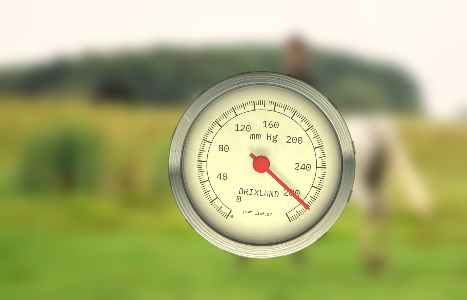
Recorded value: mmHg 280
